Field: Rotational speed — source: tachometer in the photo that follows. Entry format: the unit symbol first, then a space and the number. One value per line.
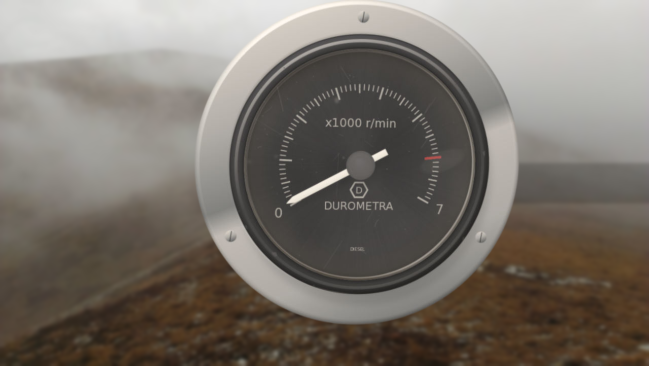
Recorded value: rpm 100
